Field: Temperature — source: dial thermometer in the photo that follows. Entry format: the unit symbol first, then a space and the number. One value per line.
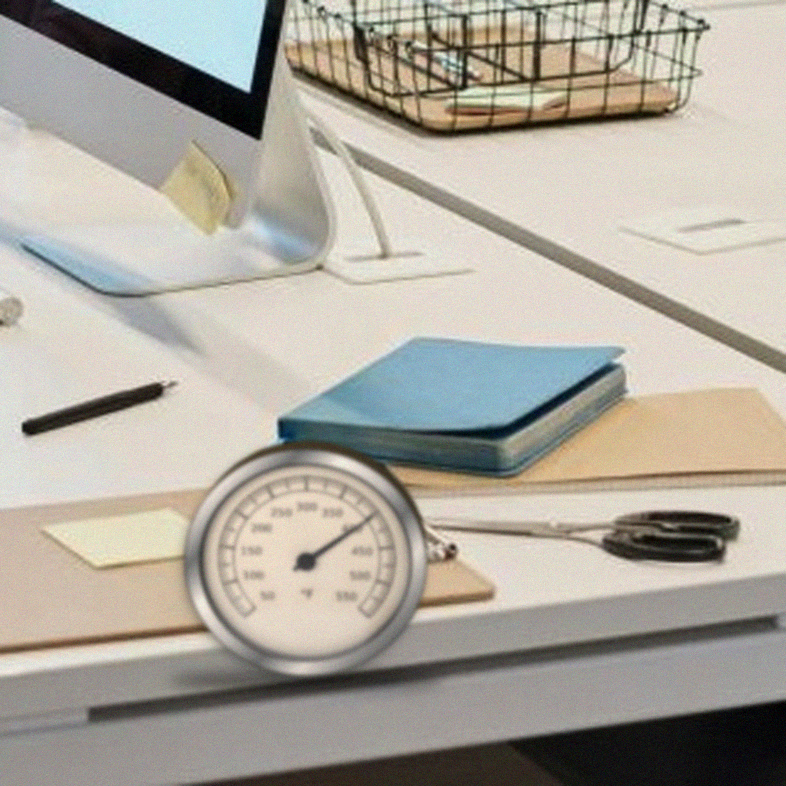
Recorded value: °F 400
